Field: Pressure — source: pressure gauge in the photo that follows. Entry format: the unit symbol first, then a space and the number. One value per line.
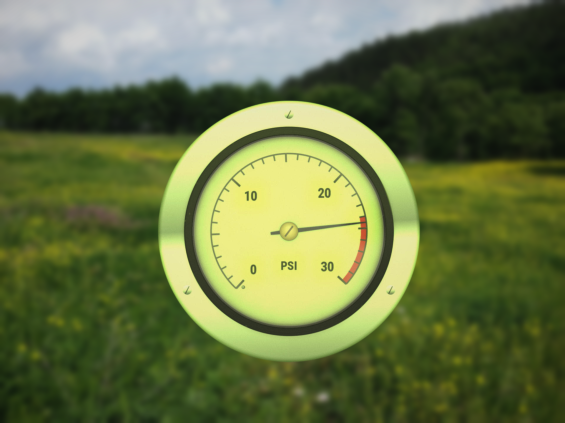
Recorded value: psi 24.5
